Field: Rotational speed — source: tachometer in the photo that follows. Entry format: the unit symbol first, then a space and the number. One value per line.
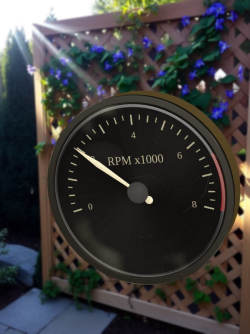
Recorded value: rpm 2000
